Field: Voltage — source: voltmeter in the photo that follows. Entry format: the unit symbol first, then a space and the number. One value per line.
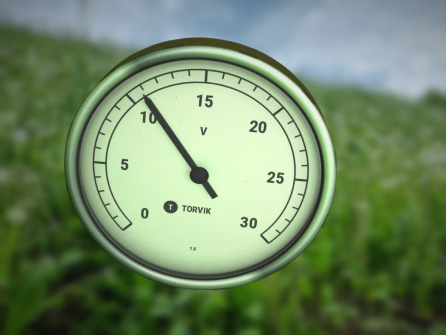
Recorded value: V 11
